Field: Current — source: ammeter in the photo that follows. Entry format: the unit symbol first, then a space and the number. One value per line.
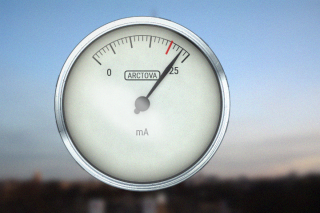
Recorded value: mA 23
